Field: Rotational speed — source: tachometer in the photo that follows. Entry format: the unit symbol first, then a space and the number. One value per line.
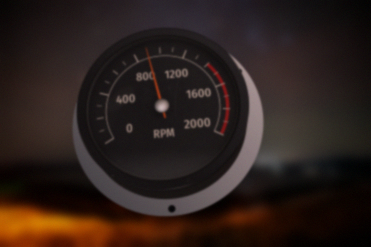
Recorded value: rpm 900
